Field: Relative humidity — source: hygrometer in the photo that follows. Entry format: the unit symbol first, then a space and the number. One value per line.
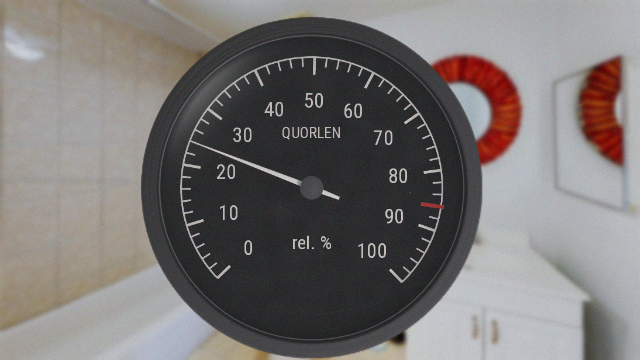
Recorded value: % 24
